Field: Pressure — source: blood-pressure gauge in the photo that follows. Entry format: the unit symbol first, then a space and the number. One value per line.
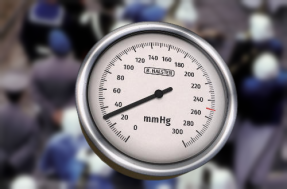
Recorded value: mmHg 30
